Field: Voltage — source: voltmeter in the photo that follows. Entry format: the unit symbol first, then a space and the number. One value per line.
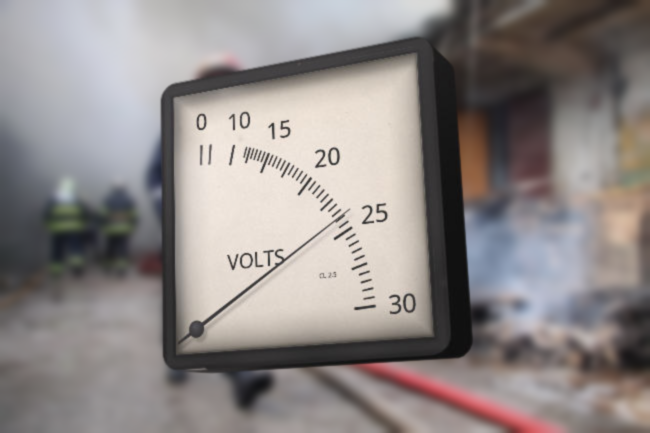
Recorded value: V 24
